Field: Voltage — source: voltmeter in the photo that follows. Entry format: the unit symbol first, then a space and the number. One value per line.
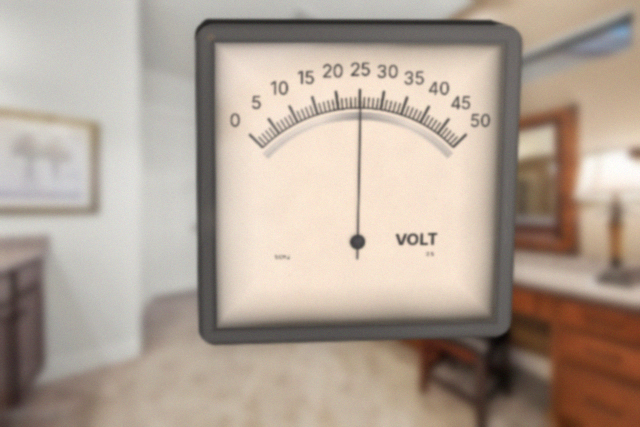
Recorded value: V 25
